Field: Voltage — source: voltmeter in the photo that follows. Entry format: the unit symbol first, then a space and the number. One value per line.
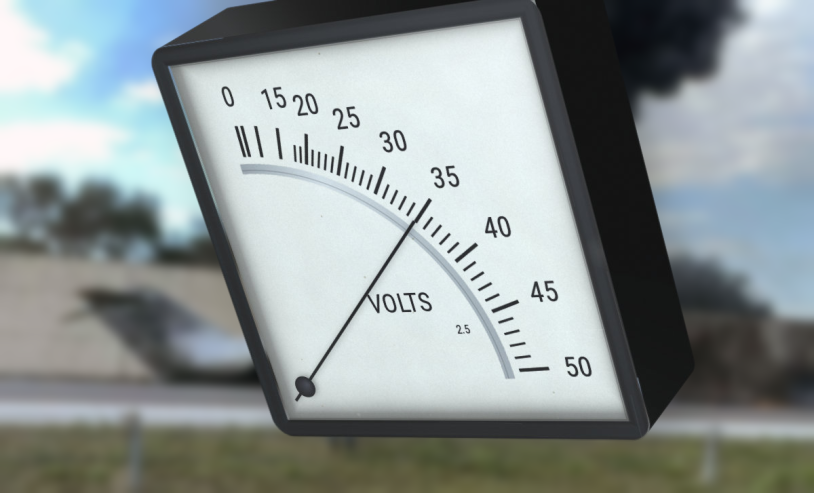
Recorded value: V 35
